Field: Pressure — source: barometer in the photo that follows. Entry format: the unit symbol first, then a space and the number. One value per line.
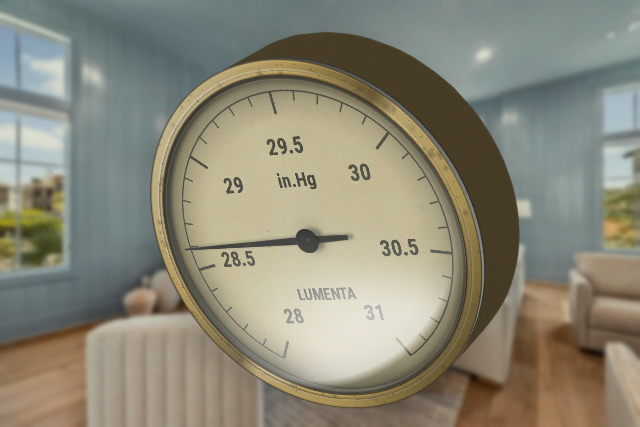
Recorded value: inHg 28.6
